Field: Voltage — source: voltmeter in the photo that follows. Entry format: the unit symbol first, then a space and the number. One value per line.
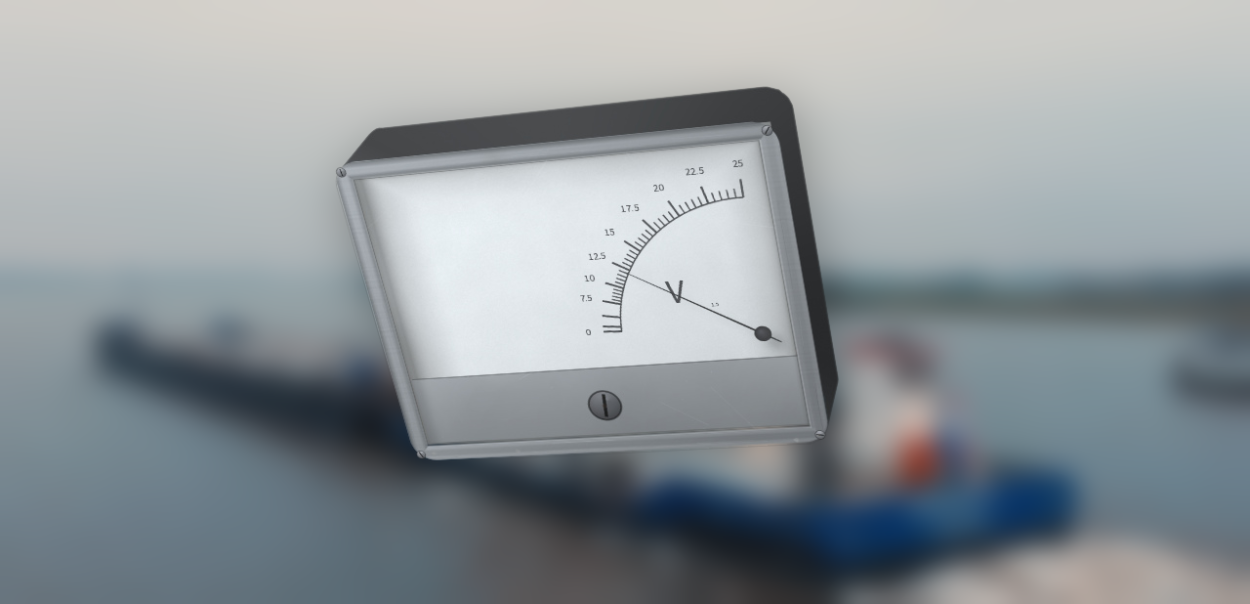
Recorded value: V 12.5
